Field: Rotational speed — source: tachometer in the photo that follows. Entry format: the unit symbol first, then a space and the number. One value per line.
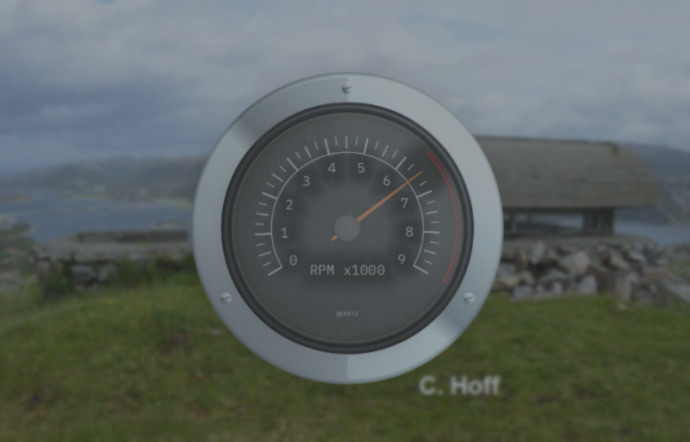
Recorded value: rpm 6500
